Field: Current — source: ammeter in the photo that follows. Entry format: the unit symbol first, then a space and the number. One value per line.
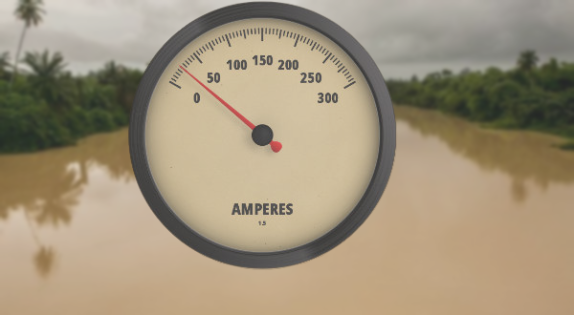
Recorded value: A 25
